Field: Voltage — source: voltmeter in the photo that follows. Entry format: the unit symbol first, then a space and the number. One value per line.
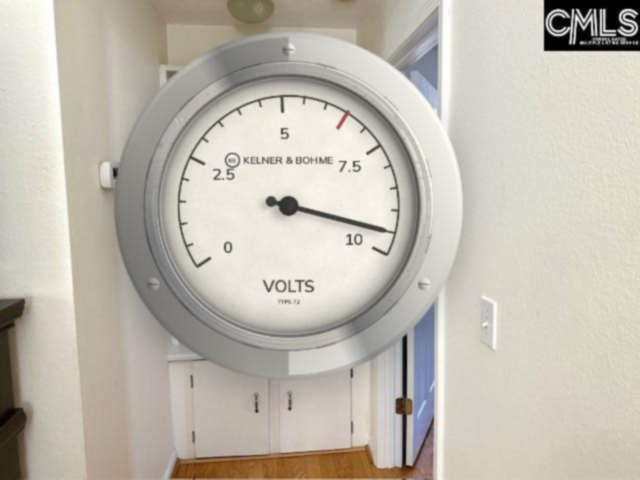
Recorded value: V 9.5
